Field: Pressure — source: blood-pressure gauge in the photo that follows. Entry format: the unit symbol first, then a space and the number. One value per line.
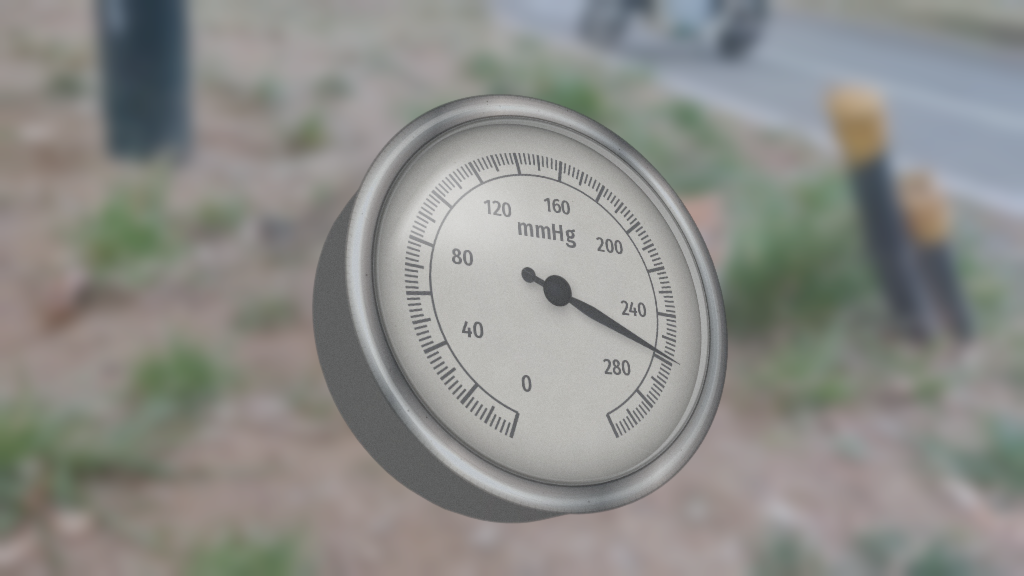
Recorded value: mmHg 260
